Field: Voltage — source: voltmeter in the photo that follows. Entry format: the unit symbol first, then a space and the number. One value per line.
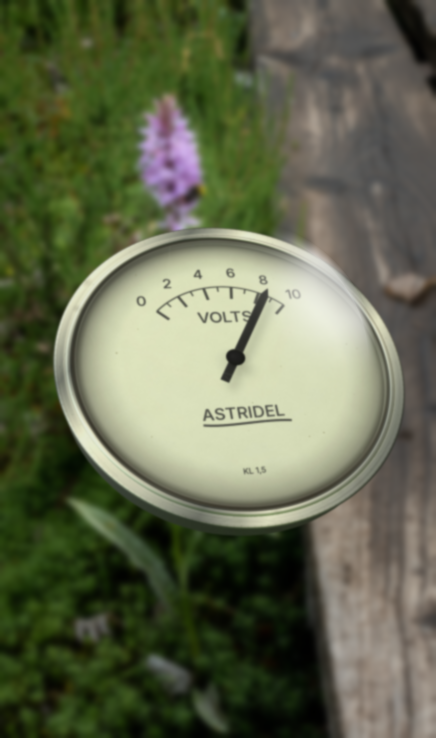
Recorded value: V 8.5
